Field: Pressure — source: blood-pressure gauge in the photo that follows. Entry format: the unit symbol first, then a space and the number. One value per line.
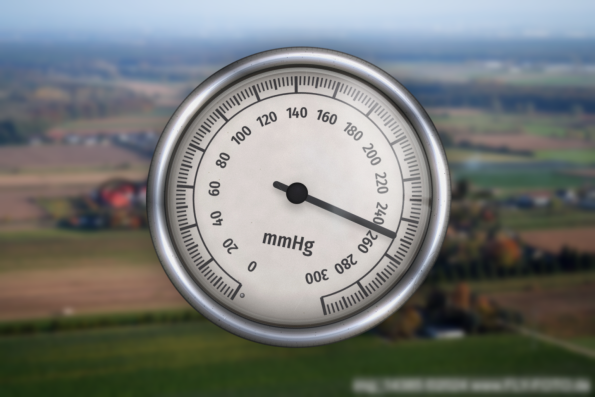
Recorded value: mmHg 250
